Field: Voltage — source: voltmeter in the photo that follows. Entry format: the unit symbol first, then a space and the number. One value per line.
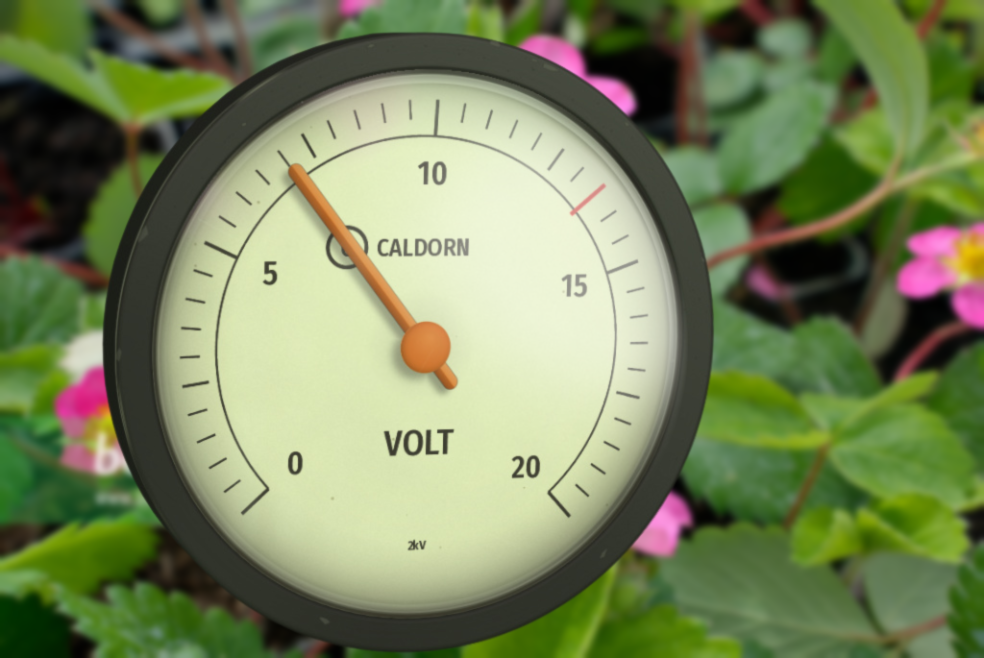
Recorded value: V 7
